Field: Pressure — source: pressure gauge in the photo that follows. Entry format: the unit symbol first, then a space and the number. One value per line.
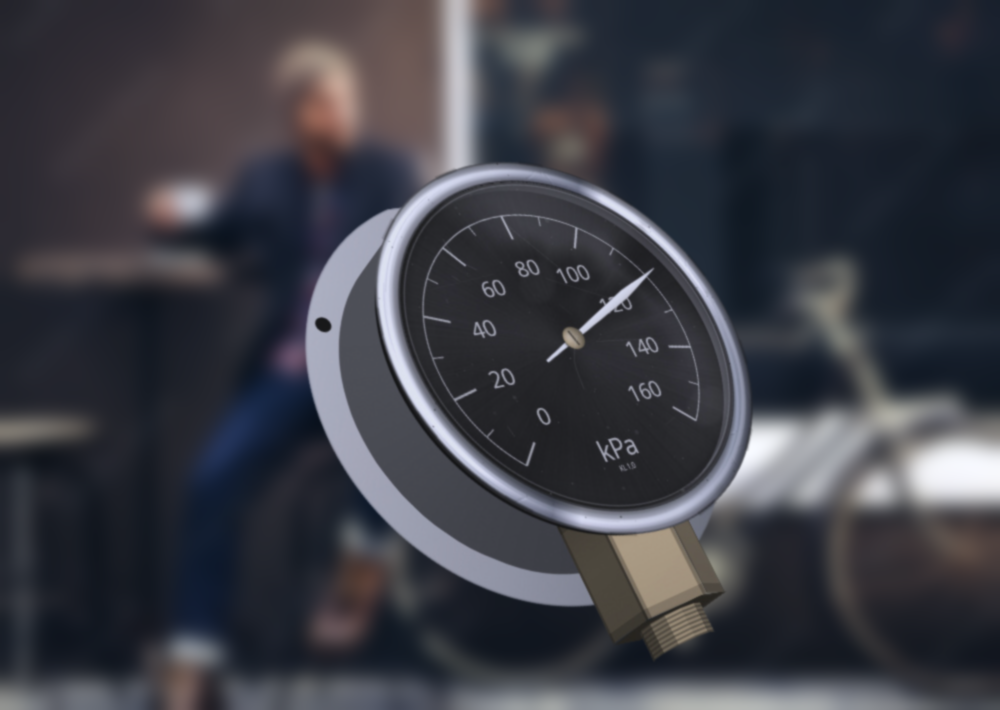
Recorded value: kPa 120
